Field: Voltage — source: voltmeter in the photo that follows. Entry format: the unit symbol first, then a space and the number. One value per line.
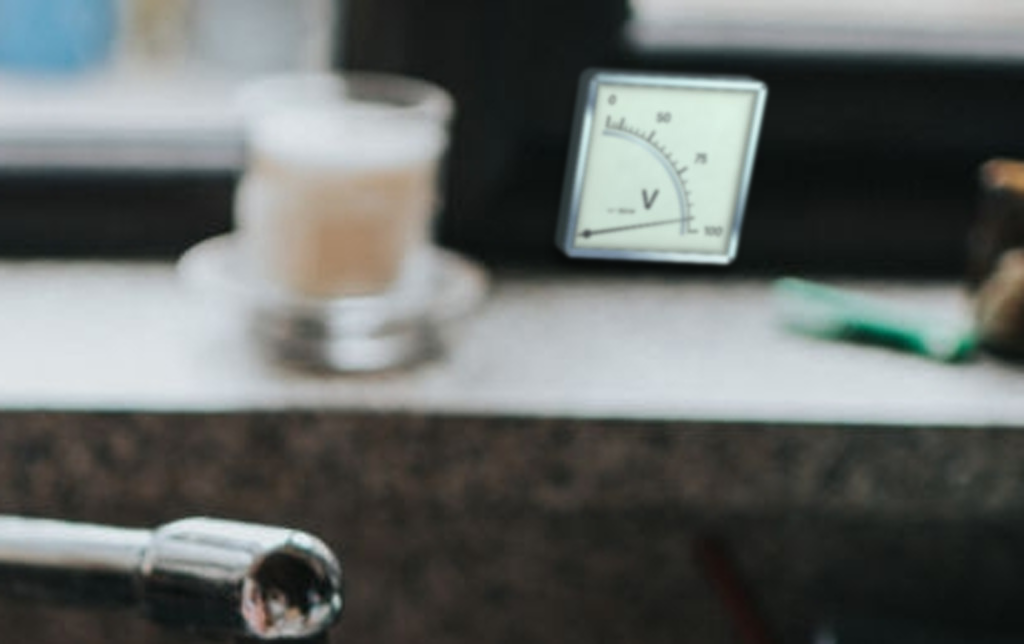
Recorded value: V 95
